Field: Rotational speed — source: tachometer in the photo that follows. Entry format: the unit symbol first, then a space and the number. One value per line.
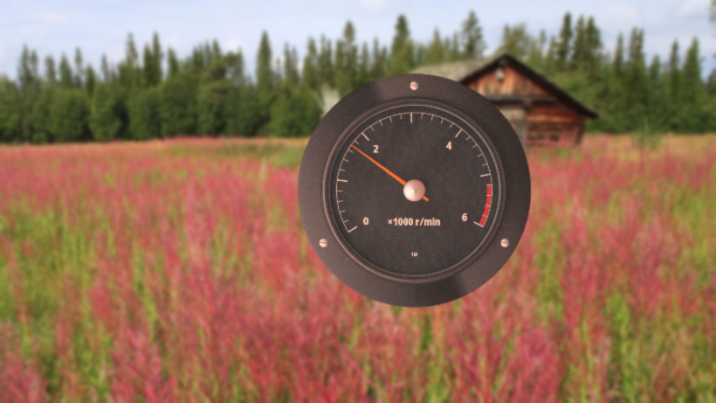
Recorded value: rpm 1700
